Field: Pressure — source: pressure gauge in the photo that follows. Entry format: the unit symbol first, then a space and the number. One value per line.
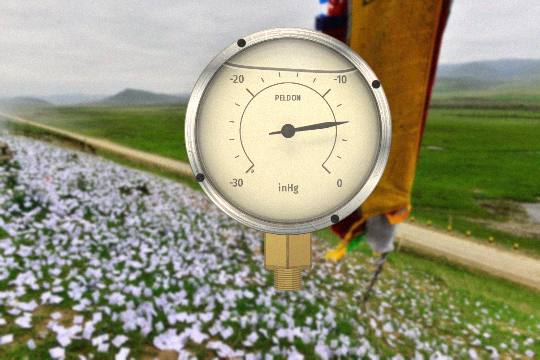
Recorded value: inHg -6
